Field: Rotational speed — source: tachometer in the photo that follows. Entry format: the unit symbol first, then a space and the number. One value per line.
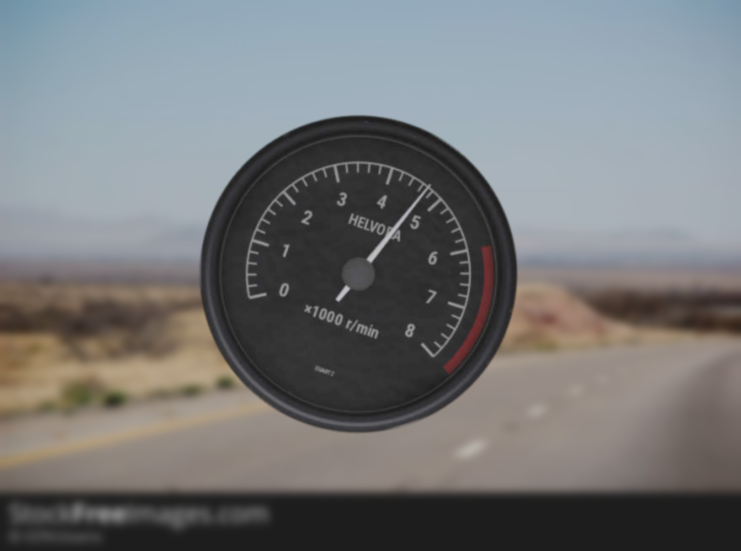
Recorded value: rpm 4700
